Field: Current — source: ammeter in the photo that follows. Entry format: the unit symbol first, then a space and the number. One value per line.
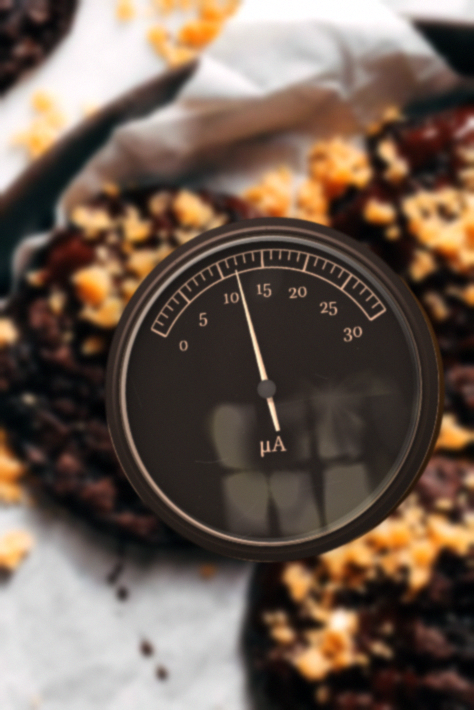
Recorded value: µA 12
